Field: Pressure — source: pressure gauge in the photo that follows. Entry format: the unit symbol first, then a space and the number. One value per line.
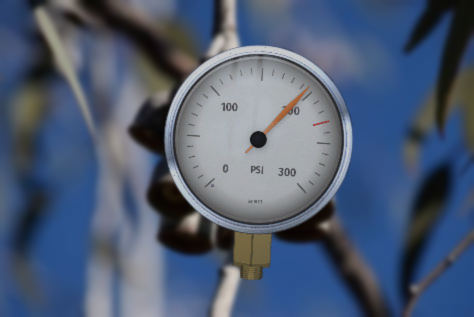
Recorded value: psi 195
